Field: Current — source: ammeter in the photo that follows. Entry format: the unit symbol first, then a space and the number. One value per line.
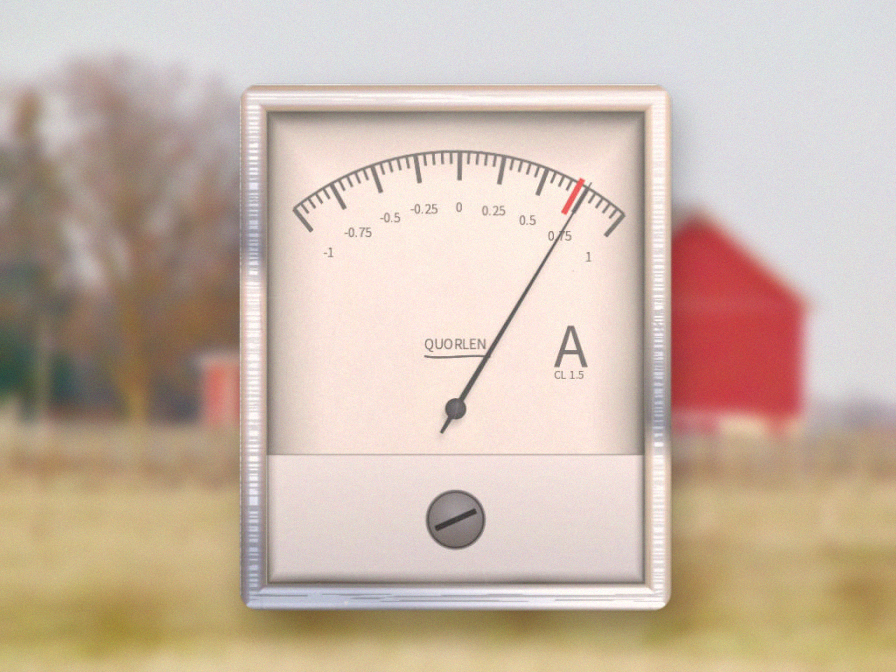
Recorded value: A 0.75
